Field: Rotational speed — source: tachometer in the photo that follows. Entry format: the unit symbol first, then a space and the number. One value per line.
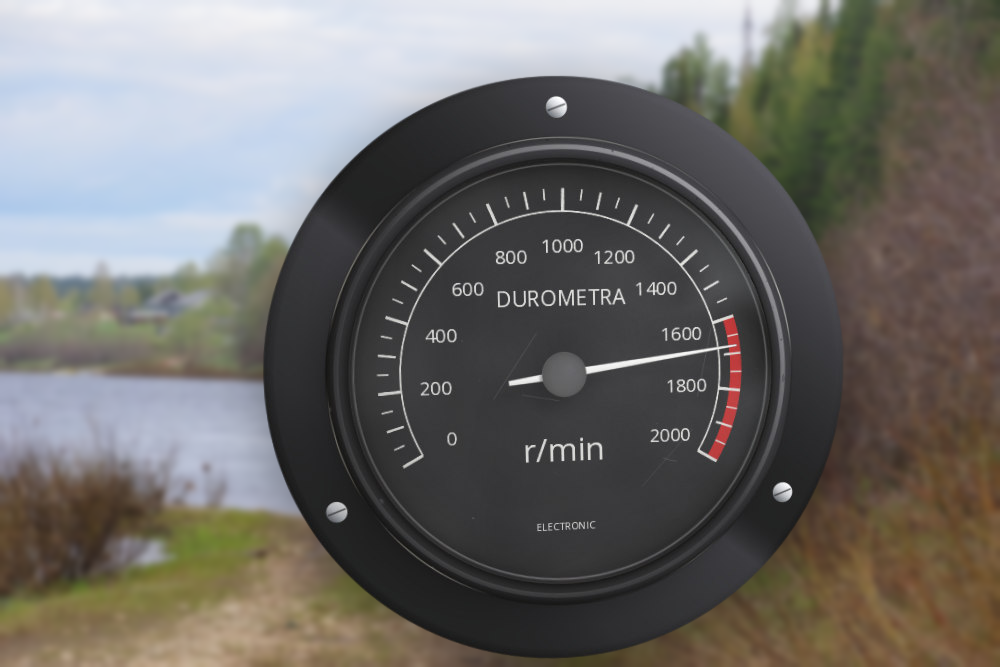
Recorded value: rpm 1675
